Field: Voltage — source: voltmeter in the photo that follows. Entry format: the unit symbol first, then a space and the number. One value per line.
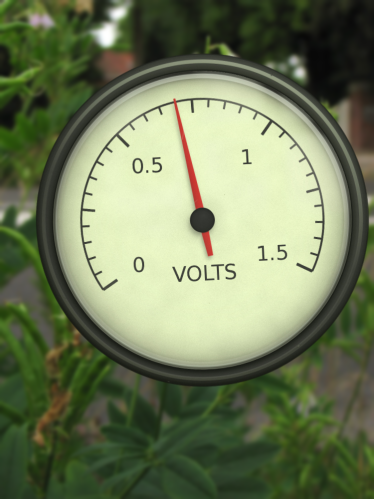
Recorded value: V 0.7
